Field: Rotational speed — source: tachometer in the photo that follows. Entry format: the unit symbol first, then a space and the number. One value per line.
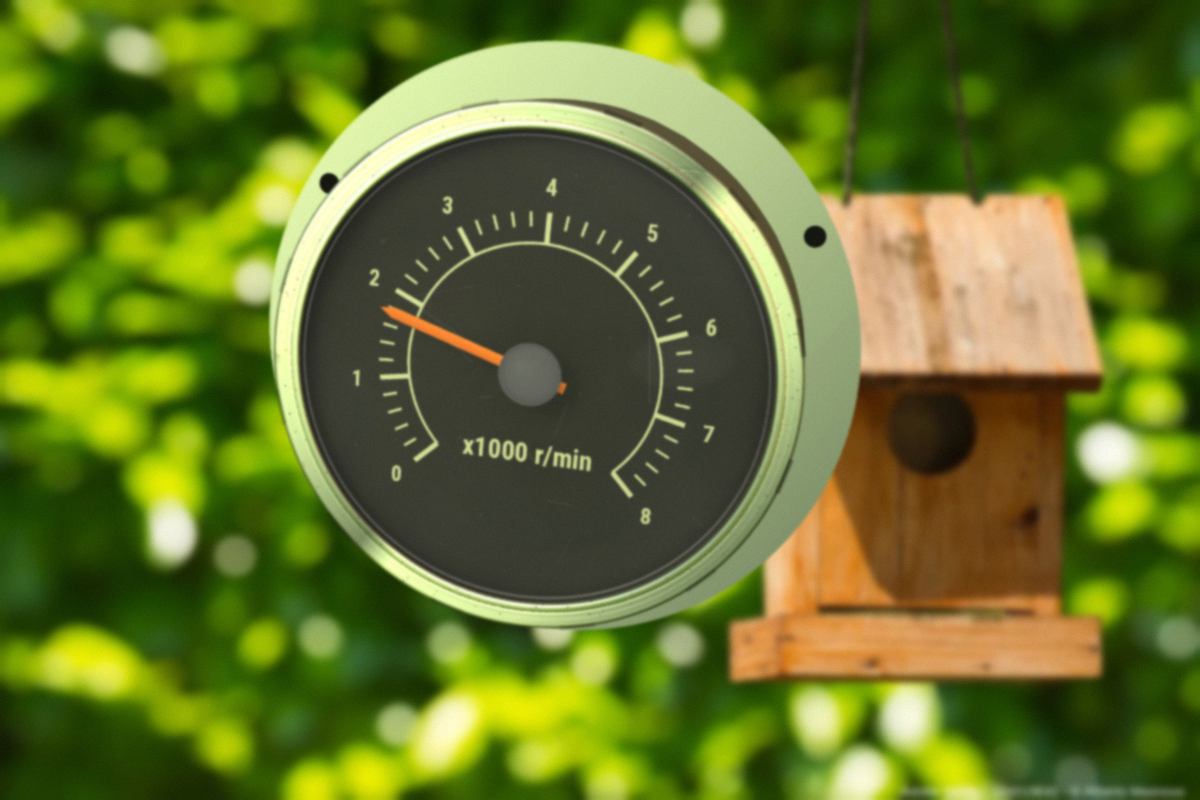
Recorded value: rpm 1800
